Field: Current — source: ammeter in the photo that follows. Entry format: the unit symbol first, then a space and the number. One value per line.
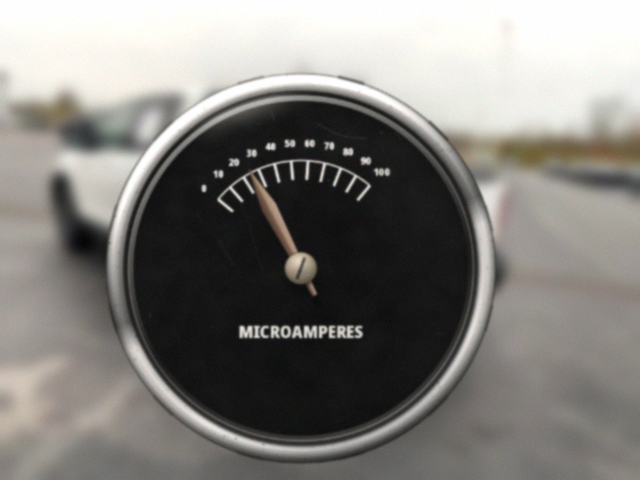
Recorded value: µA 25
